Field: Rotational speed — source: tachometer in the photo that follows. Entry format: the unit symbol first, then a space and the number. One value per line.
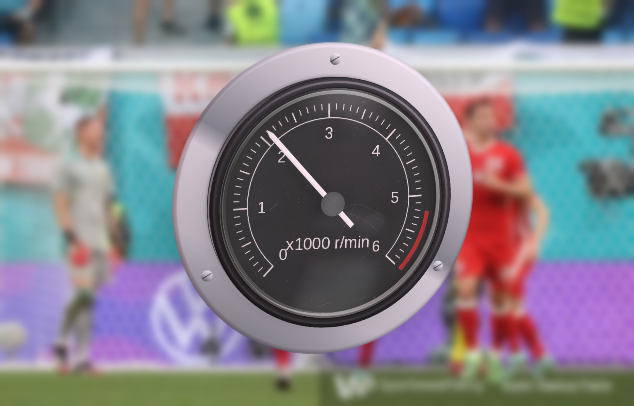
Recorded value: rpm 2100
